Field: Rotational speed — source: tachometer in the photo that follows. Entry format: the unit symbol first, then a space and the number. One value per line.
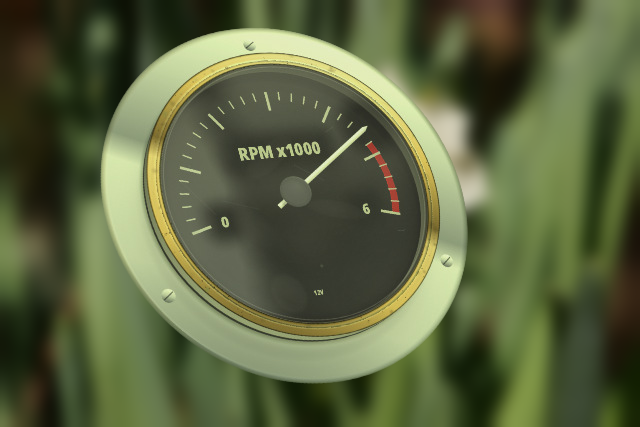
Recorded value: rpm 4600
